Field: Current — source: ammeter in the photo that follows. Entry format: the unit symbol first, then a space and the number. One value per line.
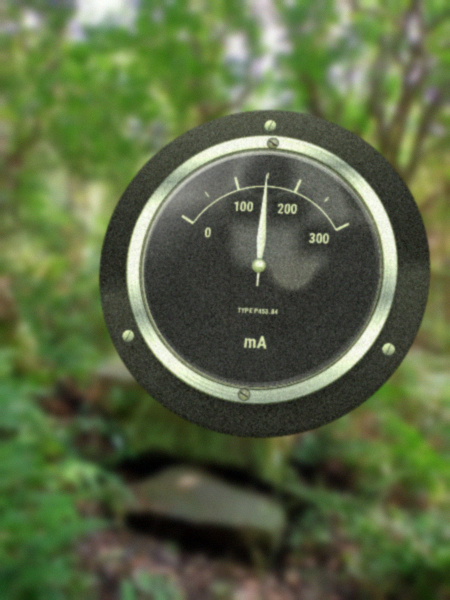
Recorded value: mA 150
